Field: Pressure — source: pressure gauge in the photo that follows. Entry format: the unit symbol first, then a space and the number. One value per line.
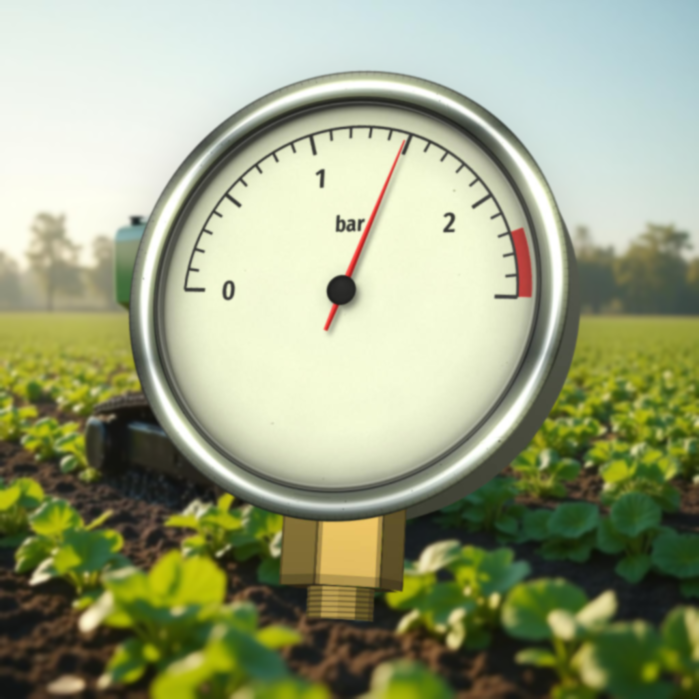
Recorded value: bar 1.5
